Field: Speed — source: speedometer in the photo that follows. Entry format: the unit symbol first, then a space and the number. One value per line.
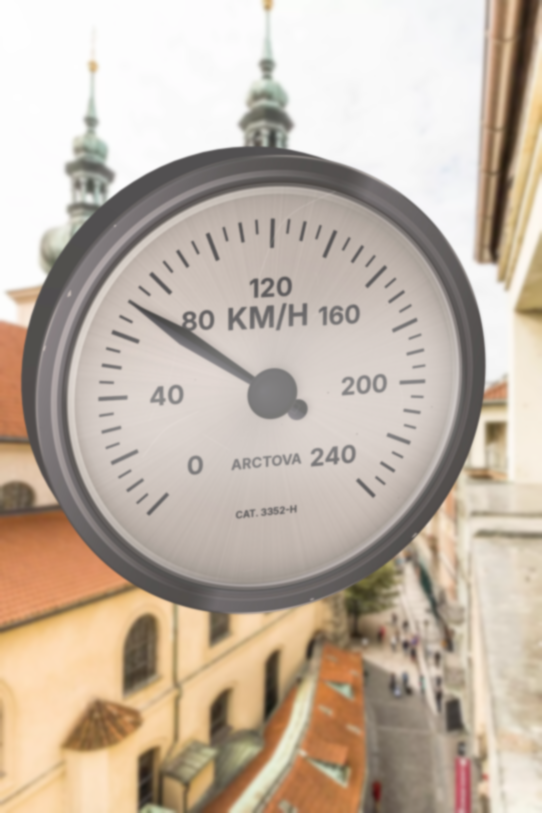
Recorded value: km/h 70
